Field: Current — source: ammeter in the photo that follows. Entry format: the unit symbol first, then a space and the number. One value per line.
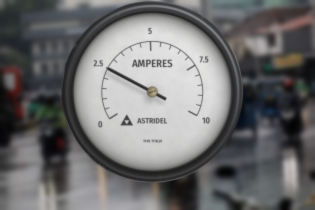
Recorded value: A 2.5
